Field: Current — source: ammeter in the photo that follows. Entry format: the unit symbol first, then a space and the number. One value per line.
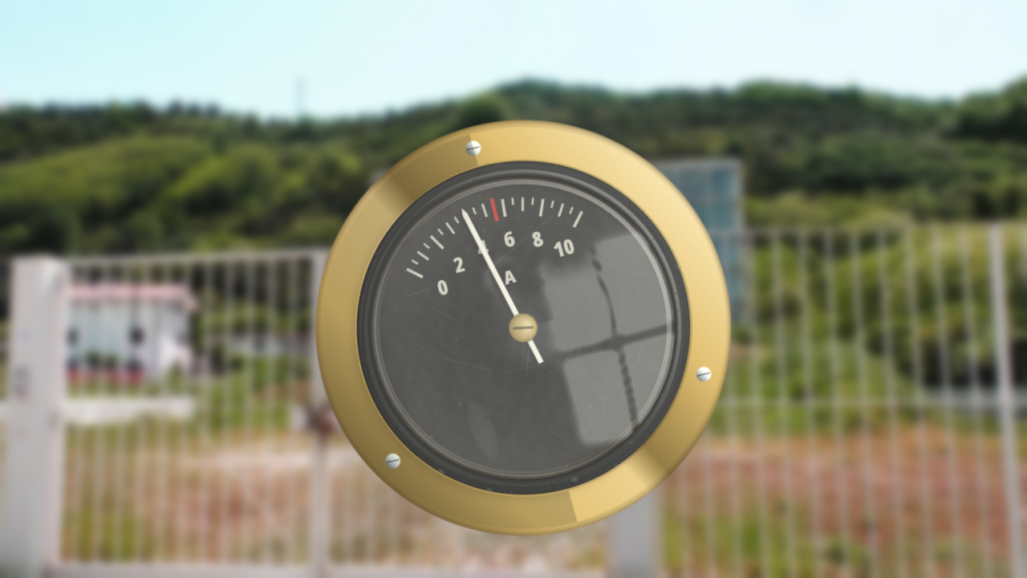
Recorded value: A 4
